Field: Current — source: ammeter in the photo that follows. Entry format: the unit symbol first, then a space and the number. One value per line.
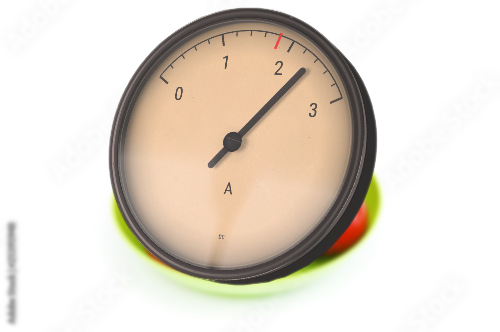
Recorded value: A 2.4
